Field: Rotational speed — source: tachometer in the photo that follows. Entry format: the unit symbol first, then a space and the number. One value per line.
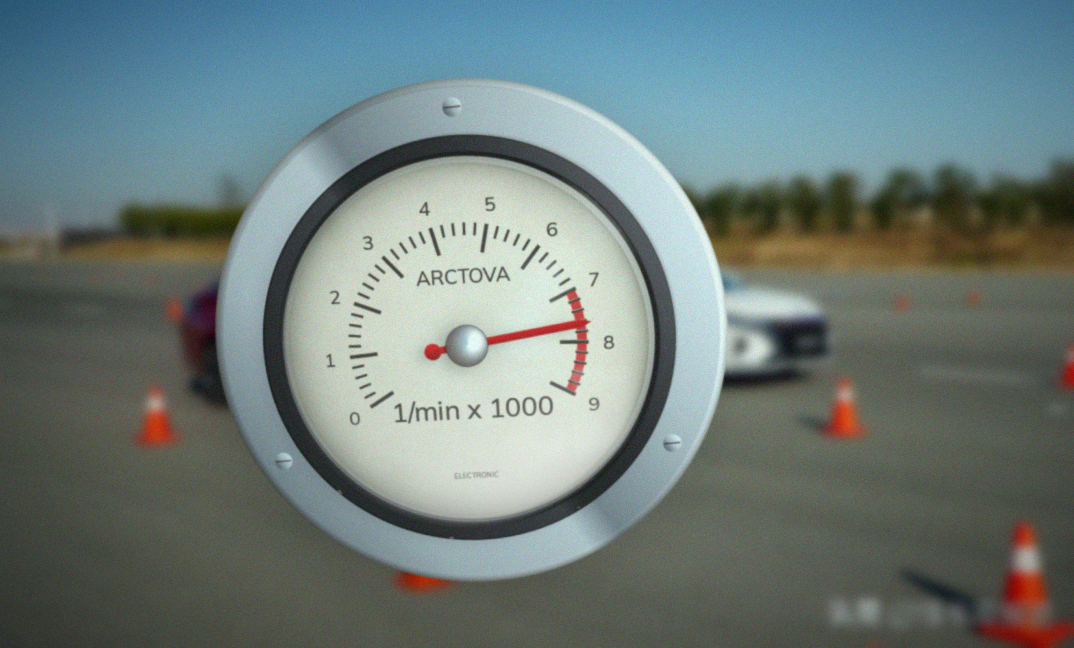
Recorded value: rpm 7600
